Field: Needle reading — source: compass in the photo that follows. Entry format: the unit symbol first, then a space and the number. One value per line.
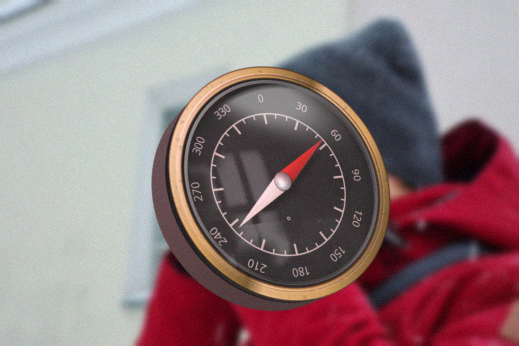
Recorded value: ° 55
